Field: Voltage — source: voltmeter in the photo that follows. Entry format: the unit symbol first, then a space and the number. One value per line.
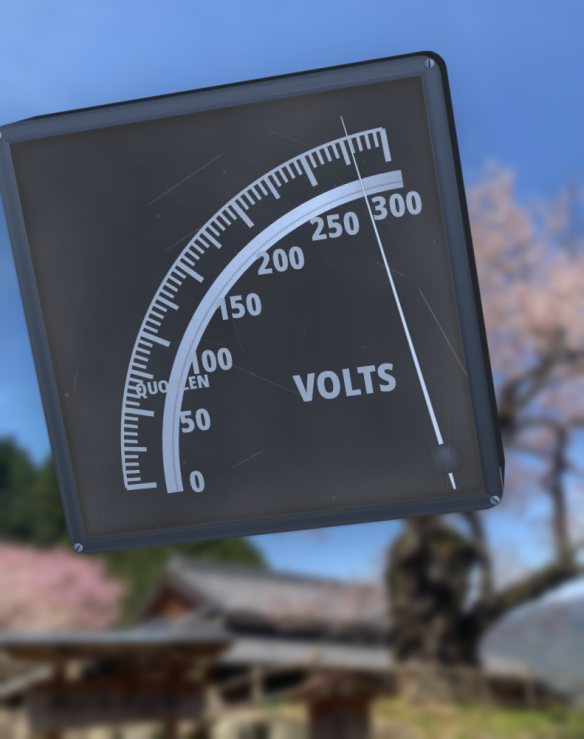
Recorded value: V 280
